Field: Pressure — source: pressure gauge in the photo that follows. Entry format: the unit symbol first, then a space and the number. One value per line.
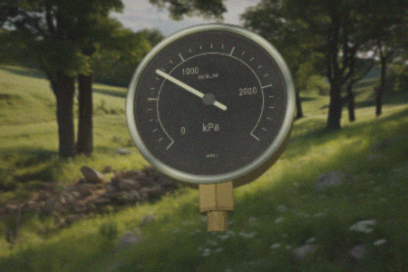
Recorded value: kPa 750
